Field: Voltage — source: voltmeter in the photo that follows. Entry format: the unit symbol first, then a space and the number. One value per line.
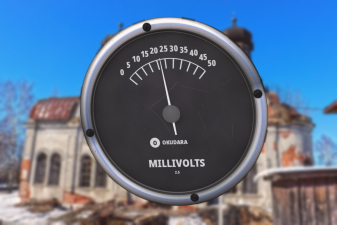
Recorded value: mV 22.5
